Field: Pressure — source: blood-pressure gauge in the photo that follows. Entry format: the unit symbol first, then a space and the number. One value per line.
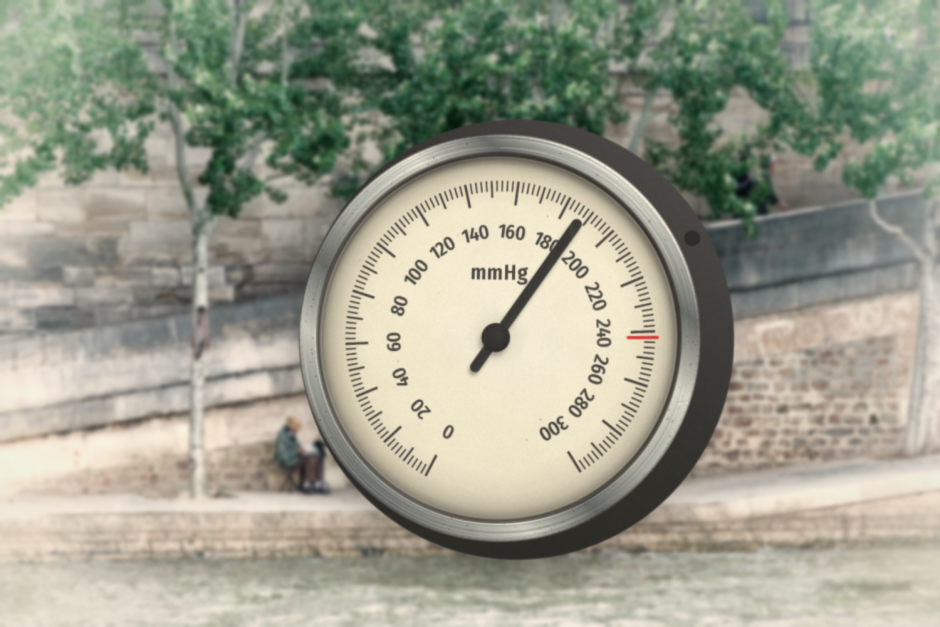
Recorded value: mmHg 188
